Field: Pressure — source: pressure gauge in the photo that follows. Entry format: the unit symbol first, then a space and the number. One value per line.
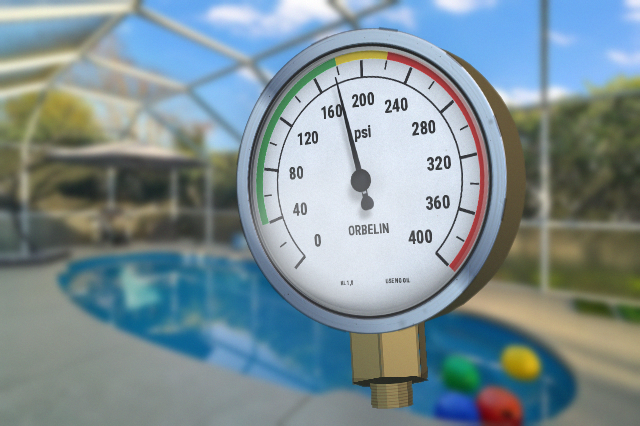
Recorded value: psi 180
